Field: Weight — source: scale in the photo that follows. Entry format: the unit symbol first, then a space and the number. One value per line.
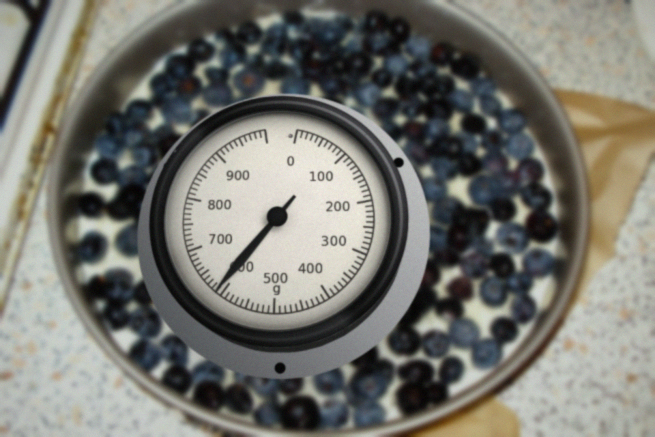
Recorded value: g 610
